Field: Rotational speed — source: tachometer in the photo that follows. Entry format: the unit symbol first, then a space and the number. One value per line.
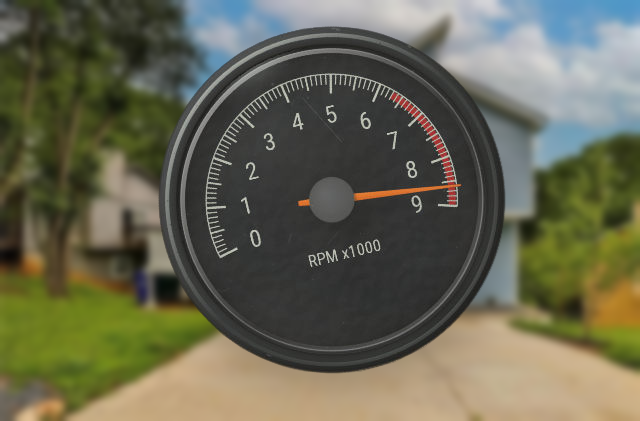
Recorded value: rpm 8600
